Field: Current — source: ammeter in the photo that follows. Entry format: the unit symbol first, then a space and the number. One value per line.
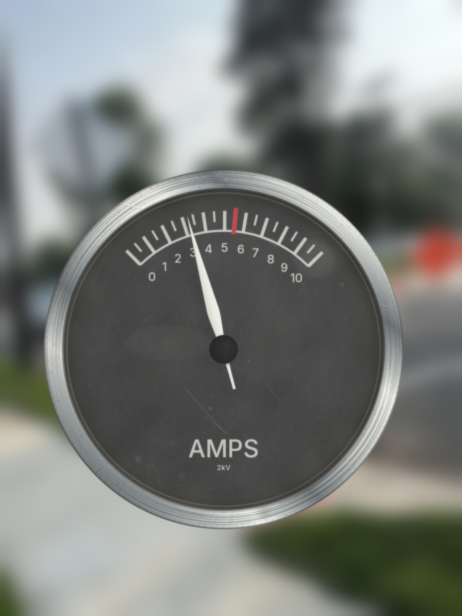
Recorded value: A 3.25
